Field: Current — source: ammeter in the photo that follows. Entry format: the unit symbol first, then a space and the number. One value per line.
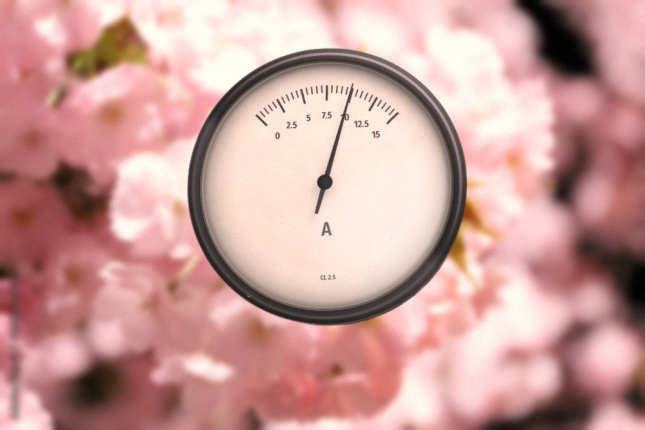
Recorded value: A 10
